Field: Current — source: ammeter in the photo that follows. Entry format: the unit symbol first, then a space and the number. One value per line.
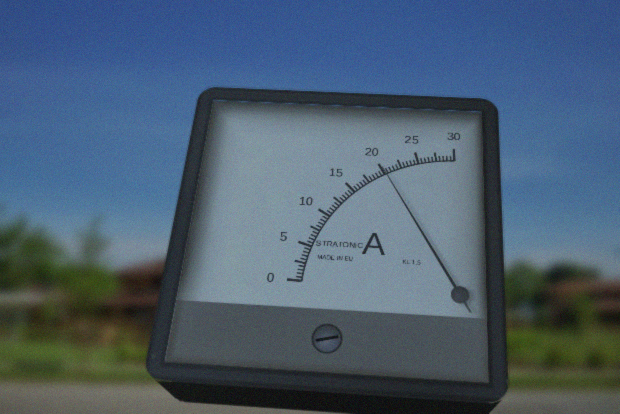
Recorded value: A 20
